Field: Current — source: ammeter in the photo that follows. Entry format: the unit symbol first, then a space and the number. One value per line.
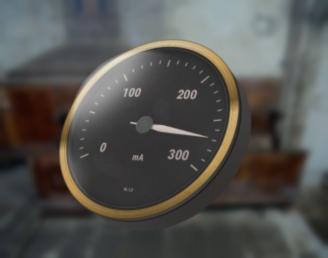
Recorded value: mA 270
